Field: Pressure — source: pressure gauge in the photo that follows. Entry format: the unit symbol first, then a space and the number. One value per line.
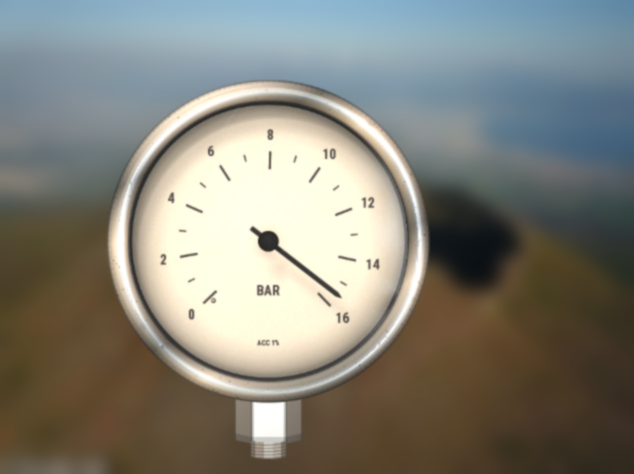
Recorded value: bar 15.5
